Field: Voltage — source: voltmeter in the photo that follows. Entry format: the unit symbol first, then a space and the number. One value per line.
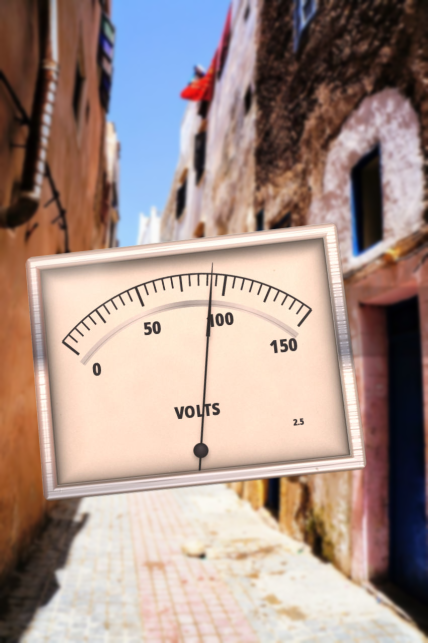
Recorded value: V 92.5
